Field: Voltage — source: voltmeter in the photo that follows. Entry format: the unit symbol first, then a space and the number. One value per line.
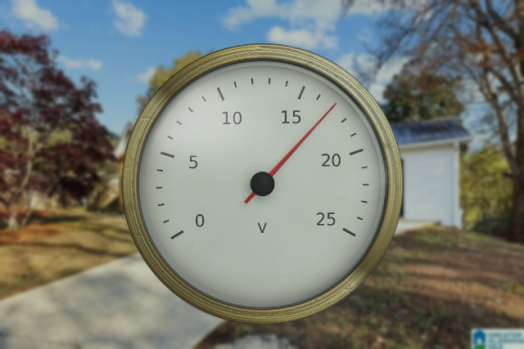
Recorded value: V 17
